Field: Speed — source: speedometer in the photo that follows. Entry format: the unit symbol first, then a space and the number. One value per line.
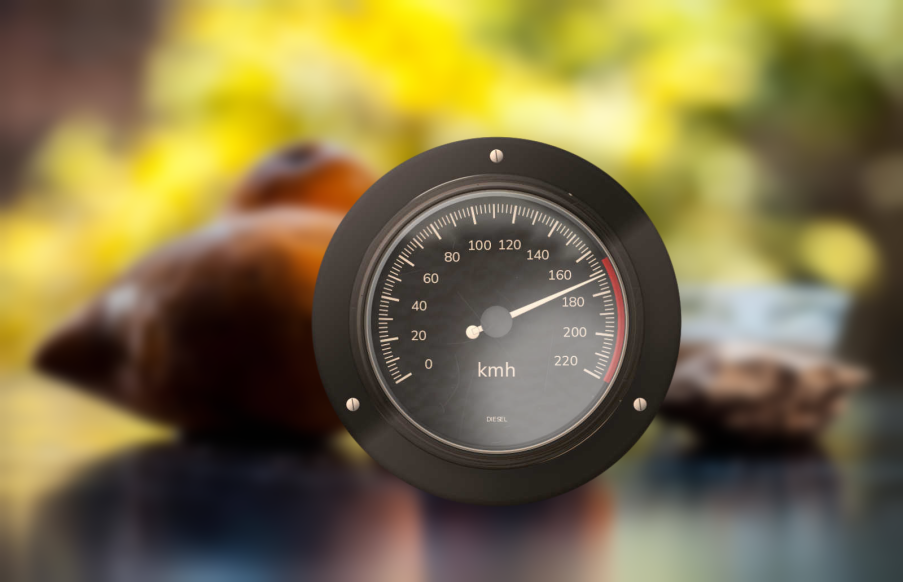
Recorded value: km/h 172
